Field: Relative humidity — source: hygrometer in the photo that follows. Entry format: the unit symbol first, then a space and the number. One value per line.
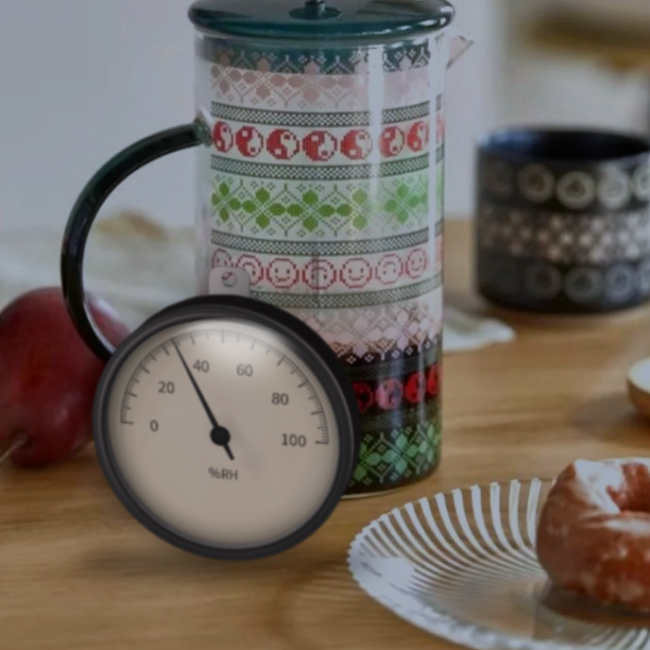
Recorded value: % 35
